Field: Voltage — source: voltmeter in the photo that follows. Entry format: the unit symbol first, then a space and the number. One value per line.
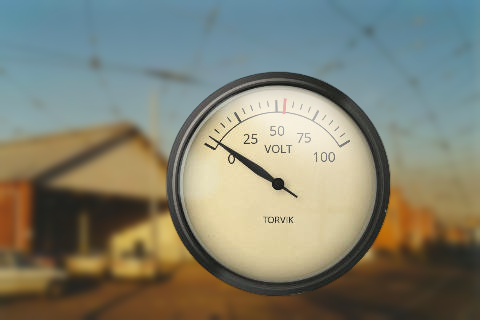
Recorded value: V 5
